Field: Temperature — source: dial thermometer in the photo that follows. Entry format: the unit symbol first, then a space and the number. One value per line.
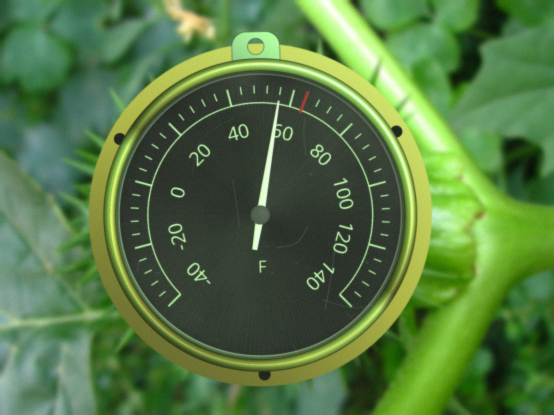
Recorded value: °F 56
